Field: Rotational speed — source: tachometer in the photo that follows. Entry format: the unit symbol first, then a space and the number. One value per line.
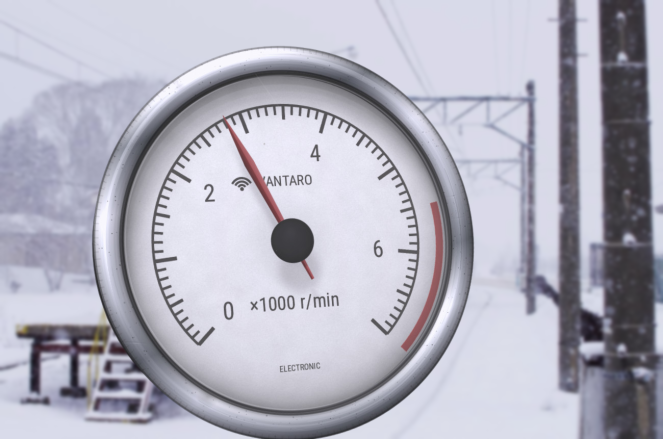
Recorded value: rpm 2800
